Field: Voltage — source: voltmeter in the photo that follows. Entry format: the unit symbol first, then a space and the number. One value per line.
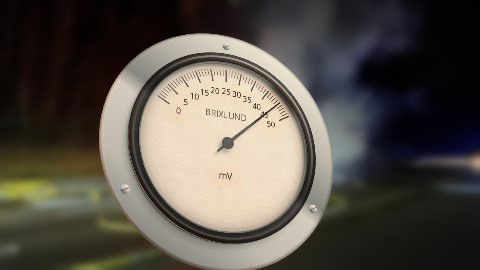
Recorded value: mV 45
